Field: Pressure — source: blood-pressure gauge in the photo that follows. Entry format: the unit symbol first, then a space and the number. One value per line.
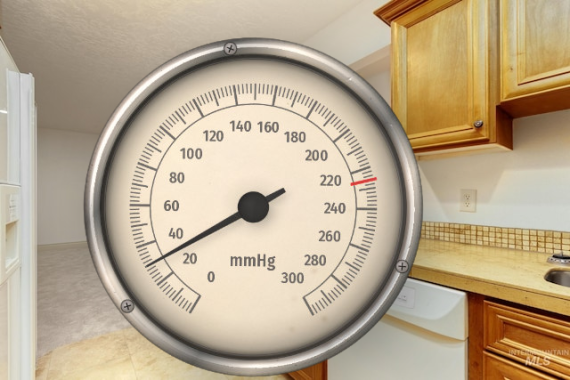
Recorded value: mmHg 30
